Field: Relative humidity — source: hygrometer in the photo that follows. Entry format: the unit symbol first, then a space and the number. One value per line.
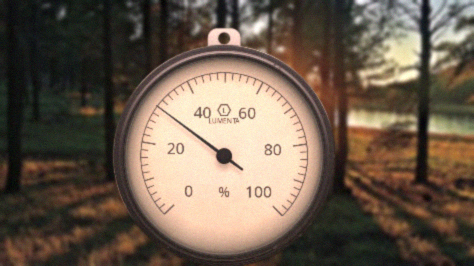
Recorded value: % 30
